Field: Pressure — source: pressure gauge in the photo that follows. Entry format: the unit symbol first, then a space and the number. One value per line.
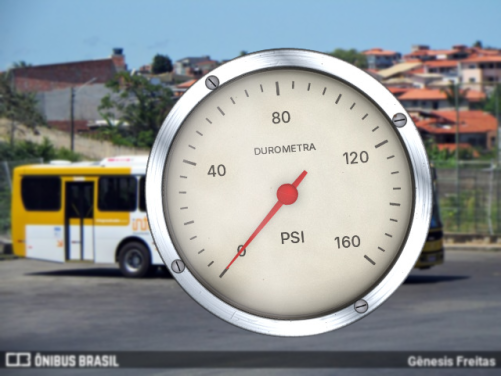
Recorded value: psi 0
